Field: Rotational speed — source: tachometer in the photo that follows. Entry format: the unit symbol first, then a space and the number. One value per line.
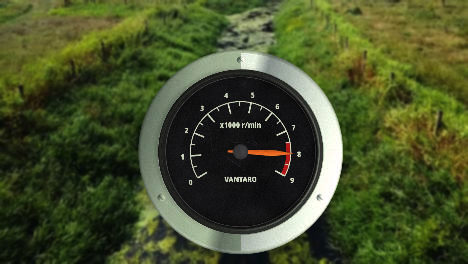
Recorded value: rpm 8000
